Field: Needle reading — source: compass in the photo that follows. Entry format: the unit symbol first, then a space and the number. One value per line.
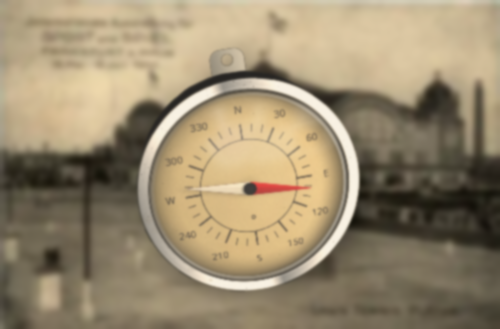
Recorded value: ° 100
